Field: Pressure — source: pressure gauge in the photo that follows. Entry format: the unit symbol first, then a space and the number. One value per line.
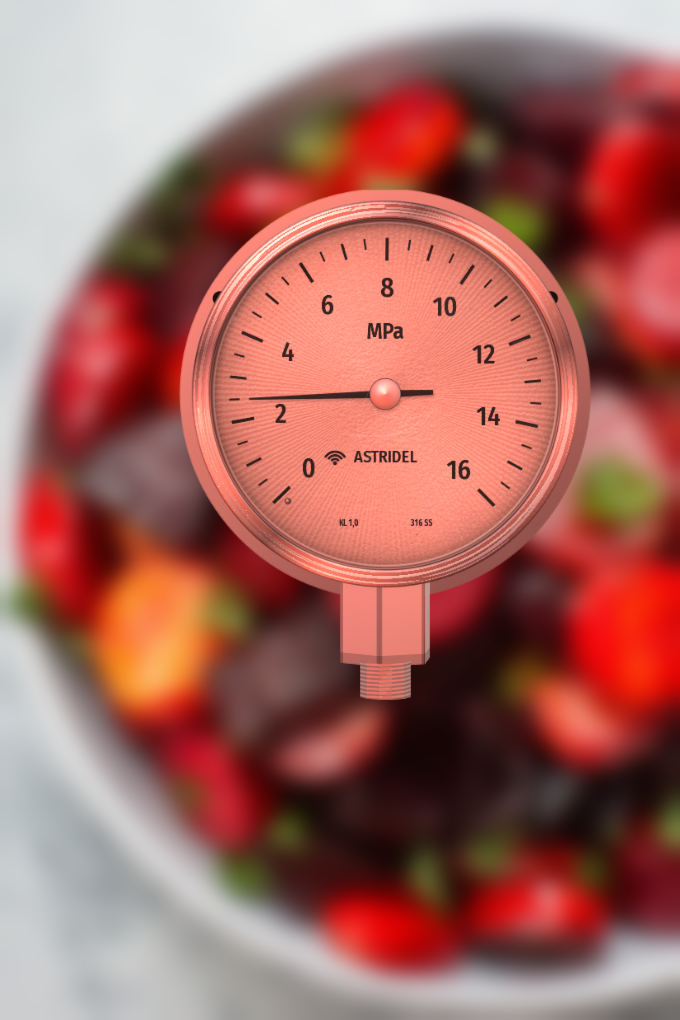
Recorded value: MPa 2.5
